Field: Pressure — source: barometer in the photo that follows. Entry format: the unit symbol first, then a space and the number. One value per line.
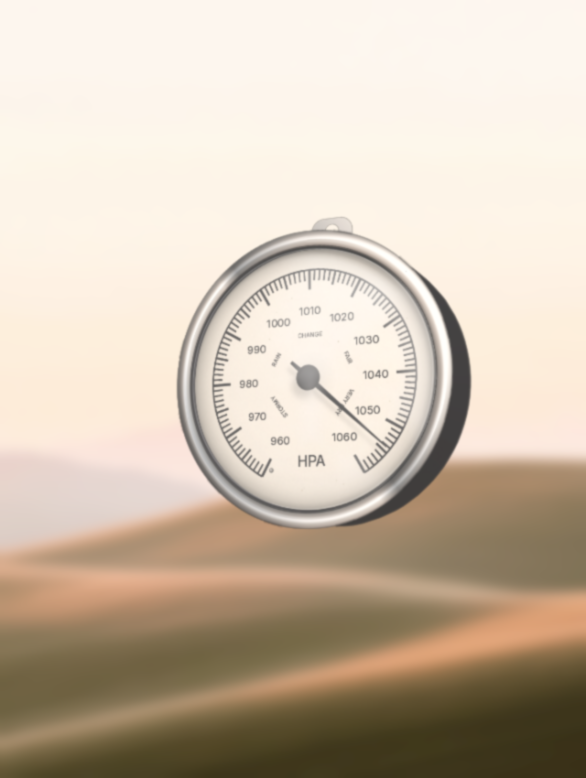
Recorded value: hPa 1054
